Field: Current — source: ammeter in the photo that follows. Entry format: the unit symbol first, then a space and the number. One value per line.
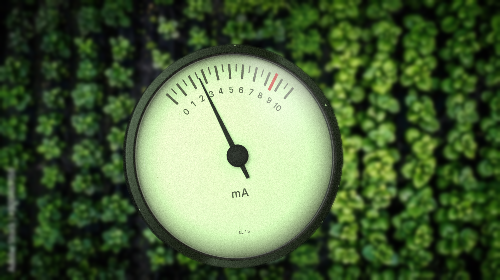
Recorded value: mA 2.5
